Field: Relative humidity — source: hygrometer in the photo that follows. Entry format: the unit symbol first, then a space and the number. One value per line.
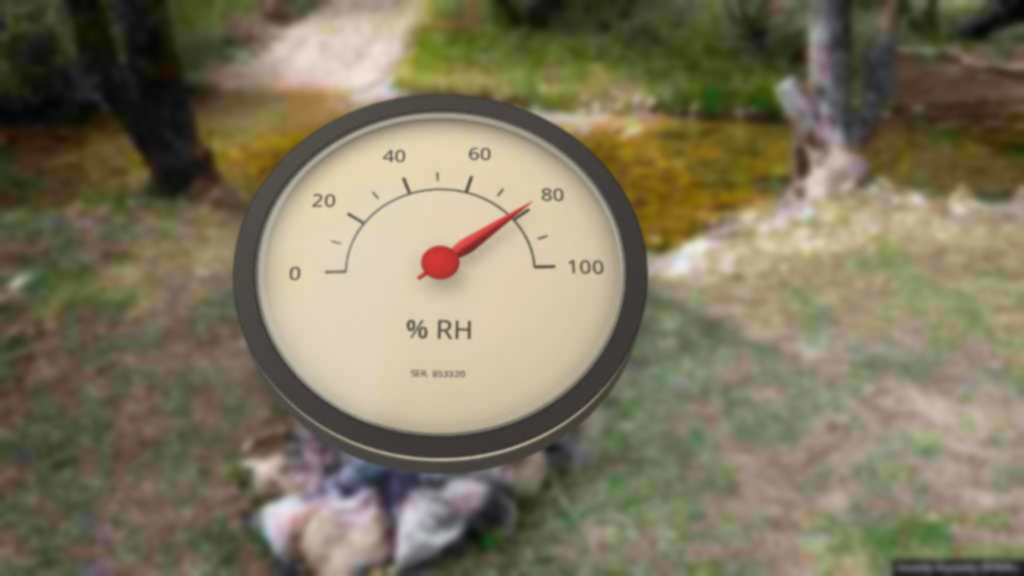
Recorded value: % 80
